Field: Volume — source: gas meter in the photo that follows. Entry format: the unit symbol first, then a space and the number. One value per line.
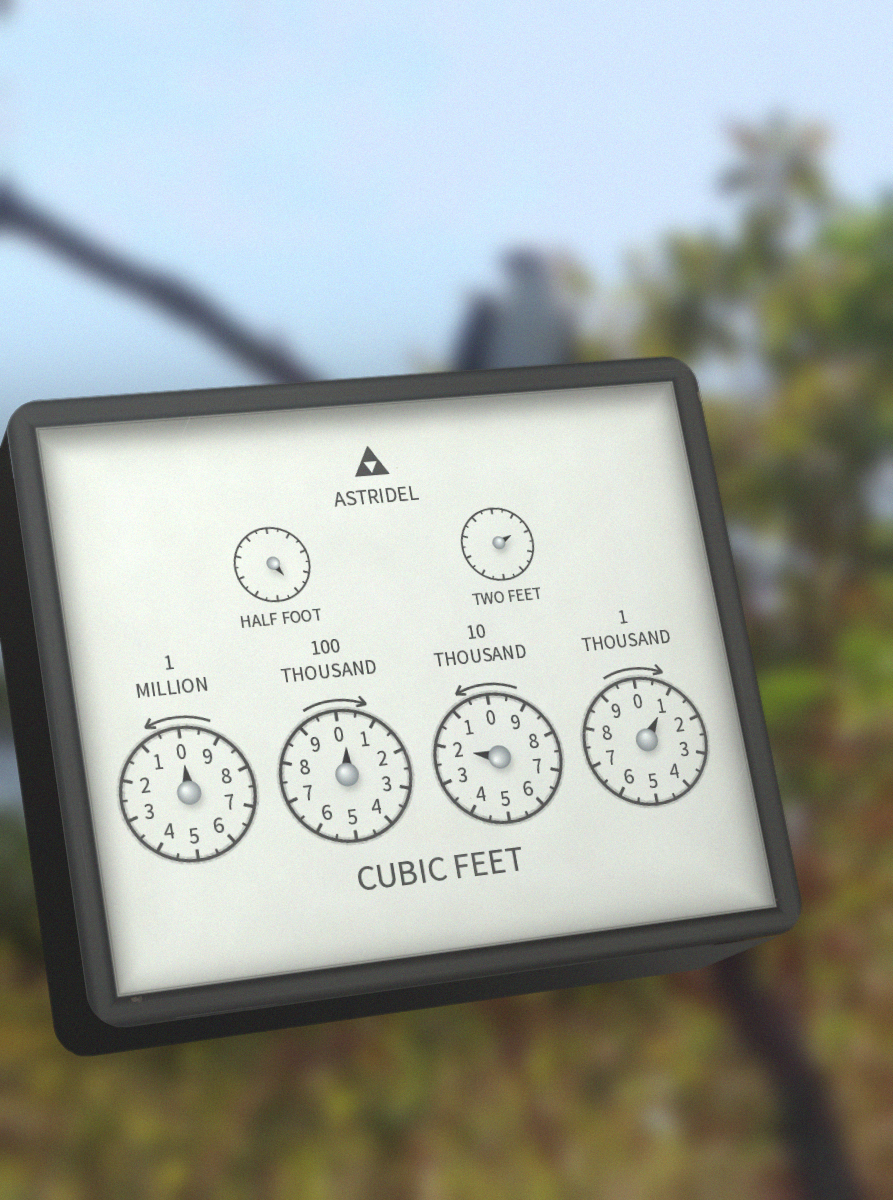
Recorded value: ft³ 2100
